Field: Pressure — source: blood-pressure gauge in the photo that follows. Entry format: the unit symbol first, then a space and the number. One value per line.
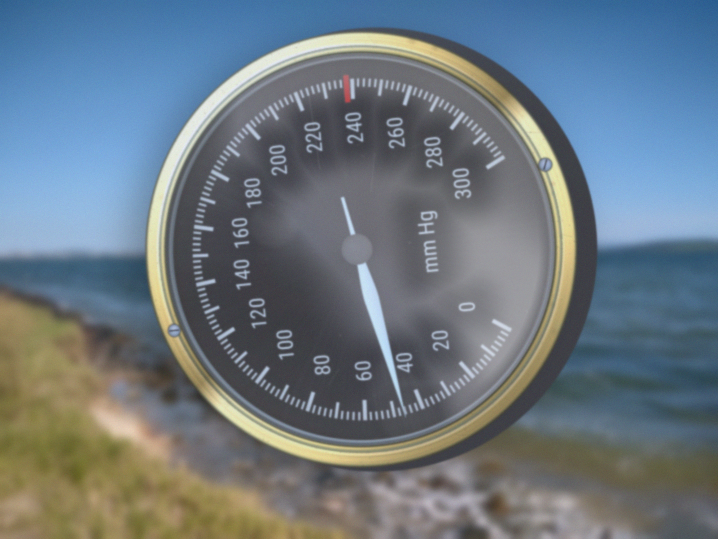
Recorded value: mmHg 46
